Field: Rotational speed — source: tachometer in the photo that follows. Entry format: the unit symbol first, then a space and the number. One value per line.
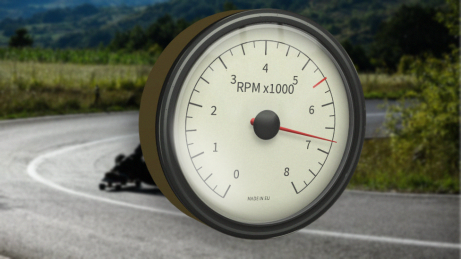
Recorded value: rpm 6750
